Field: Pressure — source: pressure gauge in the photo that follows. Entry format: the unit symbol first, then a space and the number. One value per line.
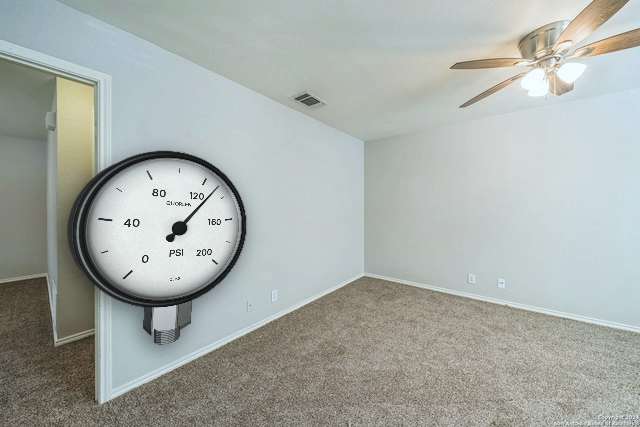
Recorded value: psi 130
